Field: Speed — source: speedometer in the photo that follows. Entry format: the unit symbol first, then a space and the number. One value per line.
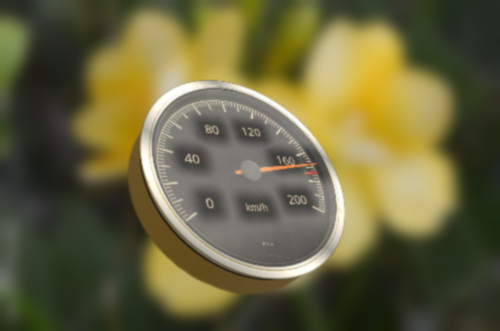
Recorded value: km/h 170
